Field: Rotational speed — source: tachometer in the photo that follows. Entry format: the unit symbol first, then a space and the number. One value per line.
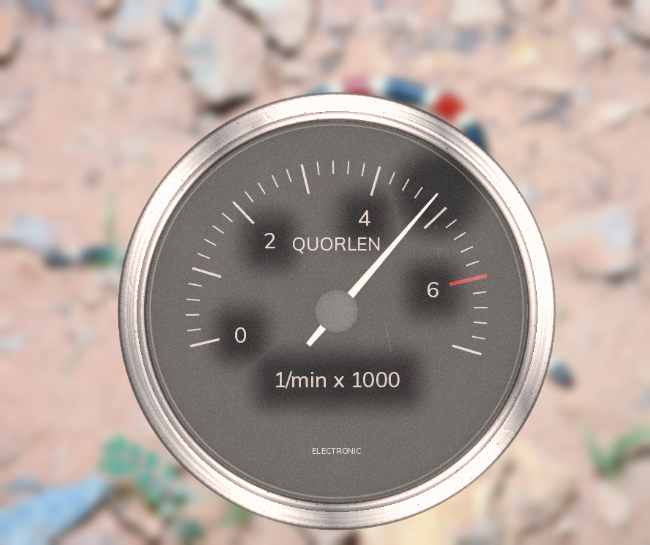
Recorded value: rpm 4800
